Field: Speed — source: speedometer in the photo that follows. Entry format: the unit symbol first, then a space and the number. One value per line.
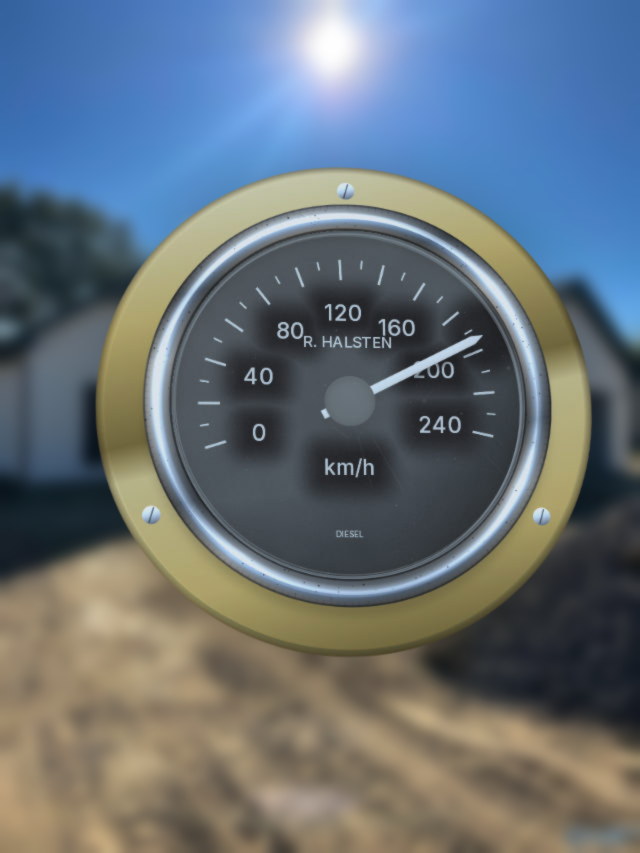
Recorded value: km/h 195
